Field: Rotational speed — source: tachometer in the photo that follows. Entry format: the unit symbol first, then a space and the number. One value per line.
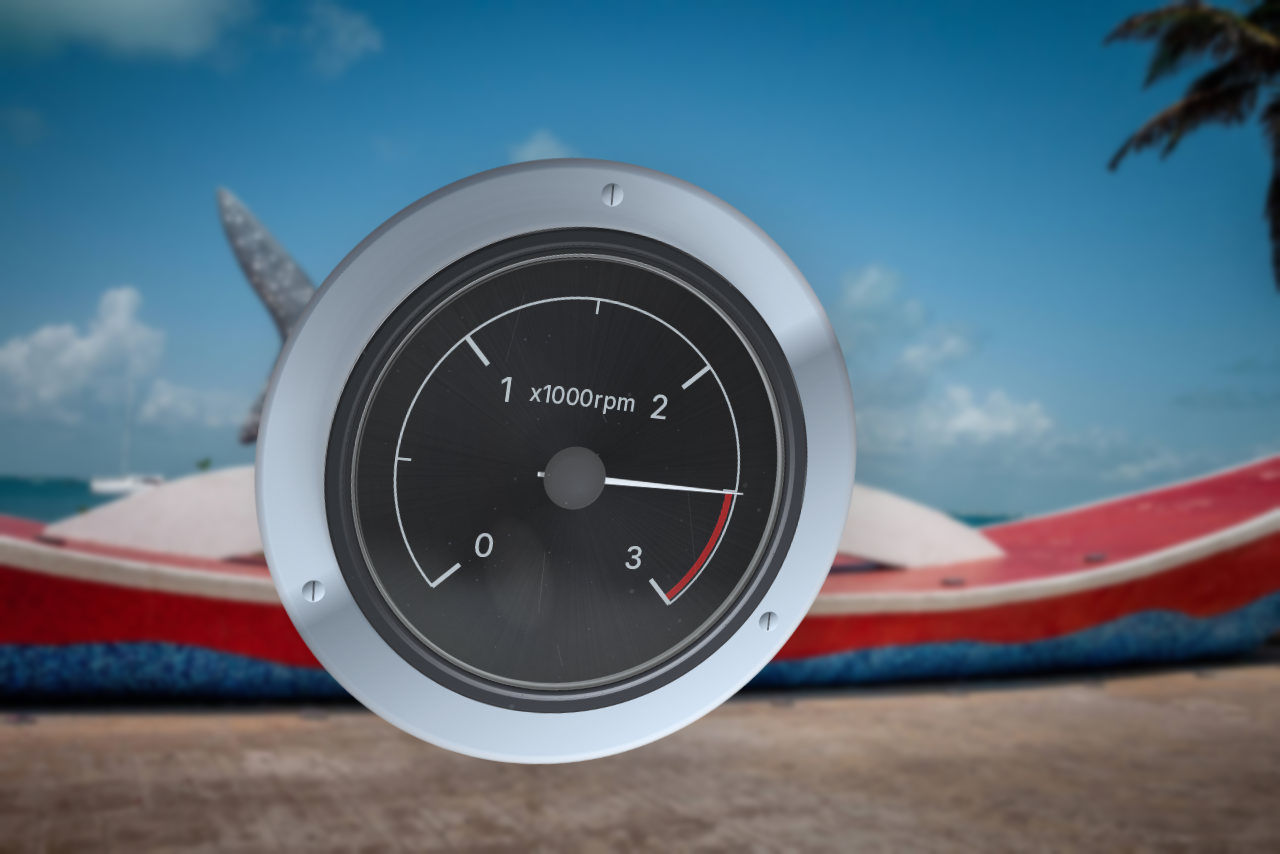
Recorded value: rpm 2500
